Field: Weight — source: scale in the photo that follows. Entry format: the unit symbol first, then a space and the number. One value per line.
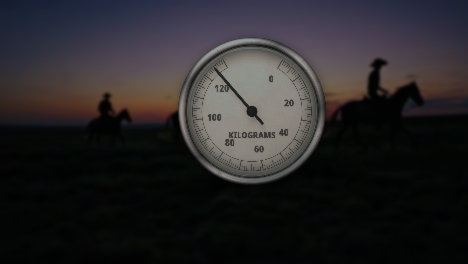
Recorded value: kg 125
